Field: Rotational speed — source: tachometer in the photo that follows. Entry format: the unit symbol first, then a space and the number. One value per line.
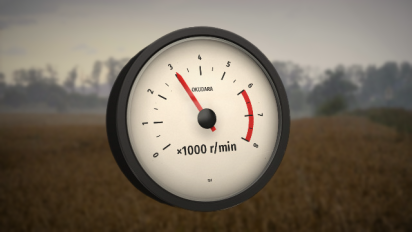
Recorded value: rpm 3000
